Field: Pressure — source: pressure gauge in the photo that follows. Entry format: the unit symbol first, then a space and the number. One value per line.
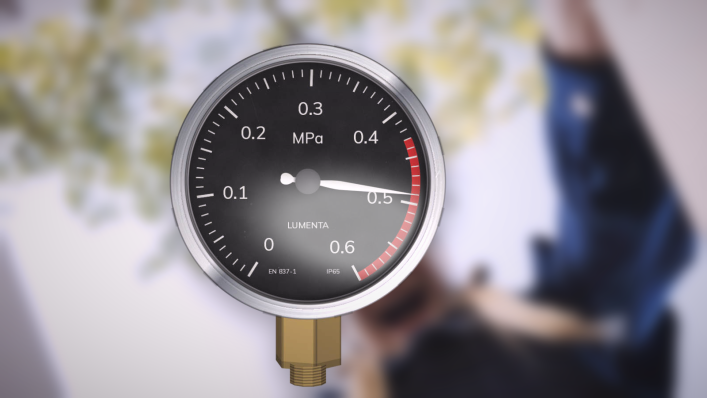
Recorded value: MPa 0.49
